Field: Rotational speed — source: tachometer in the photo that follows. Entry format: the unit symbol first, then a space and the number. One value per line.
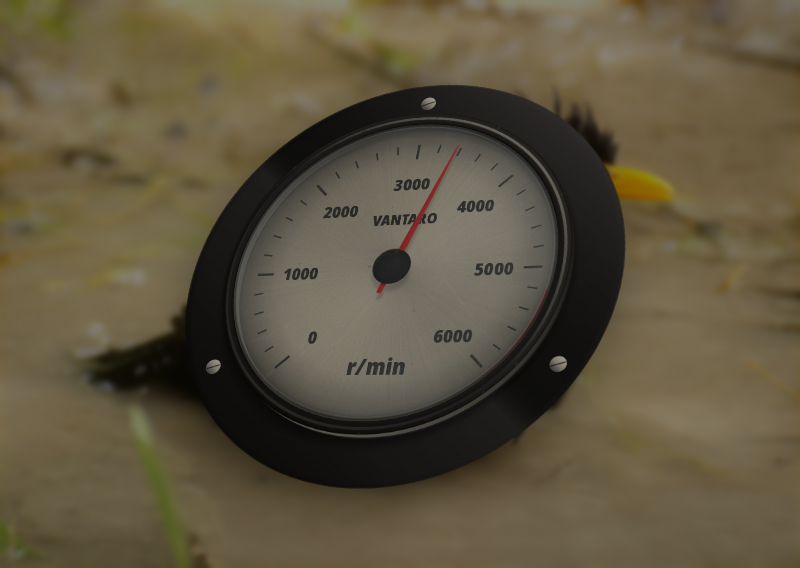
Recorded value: rpm 3400
